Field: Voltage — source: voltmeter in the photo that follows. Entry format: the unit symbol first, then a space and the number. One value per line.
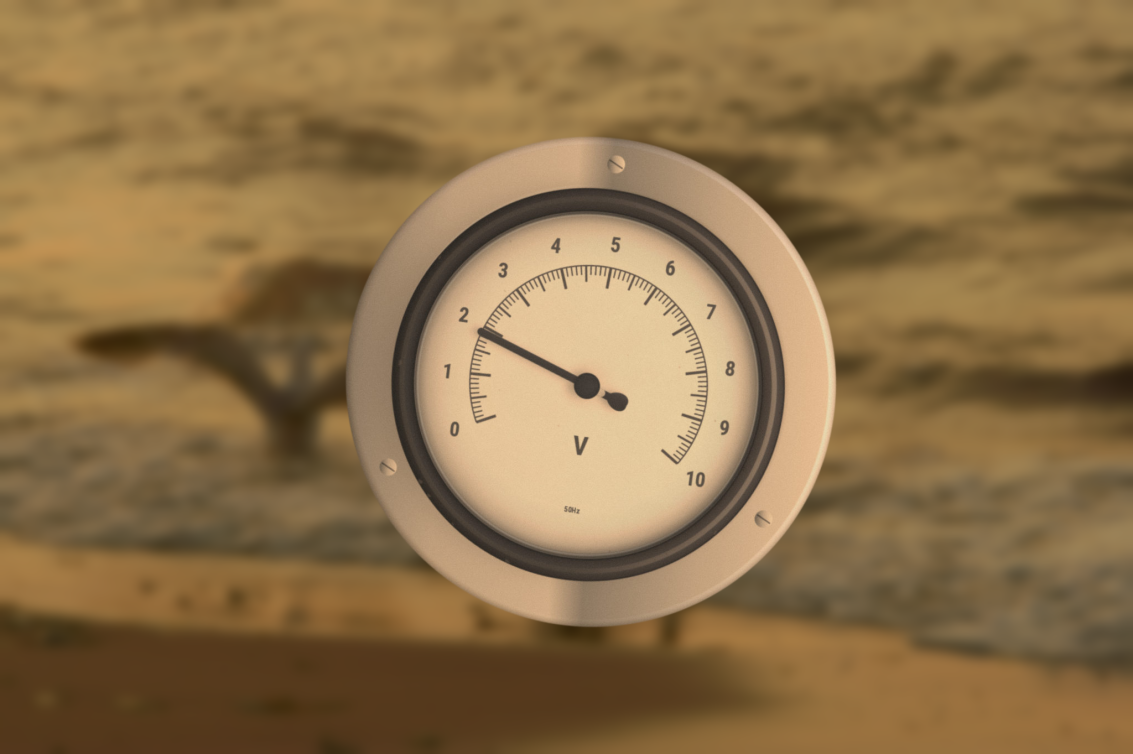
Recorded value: V 1.9
